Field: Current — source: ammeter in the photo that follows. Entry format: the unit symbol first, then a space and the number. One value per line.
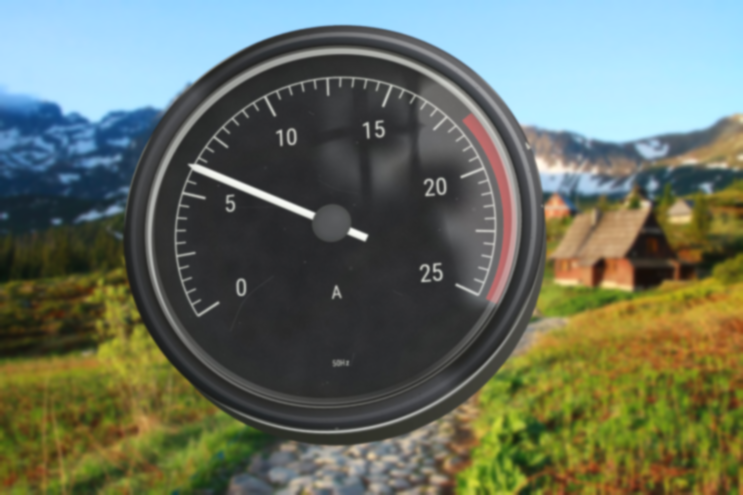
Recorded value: A 6
